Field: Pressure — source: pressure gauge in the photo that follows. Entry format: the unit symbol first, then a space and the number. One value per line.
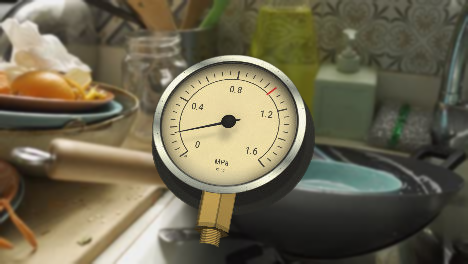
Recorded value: MPa 0.15
